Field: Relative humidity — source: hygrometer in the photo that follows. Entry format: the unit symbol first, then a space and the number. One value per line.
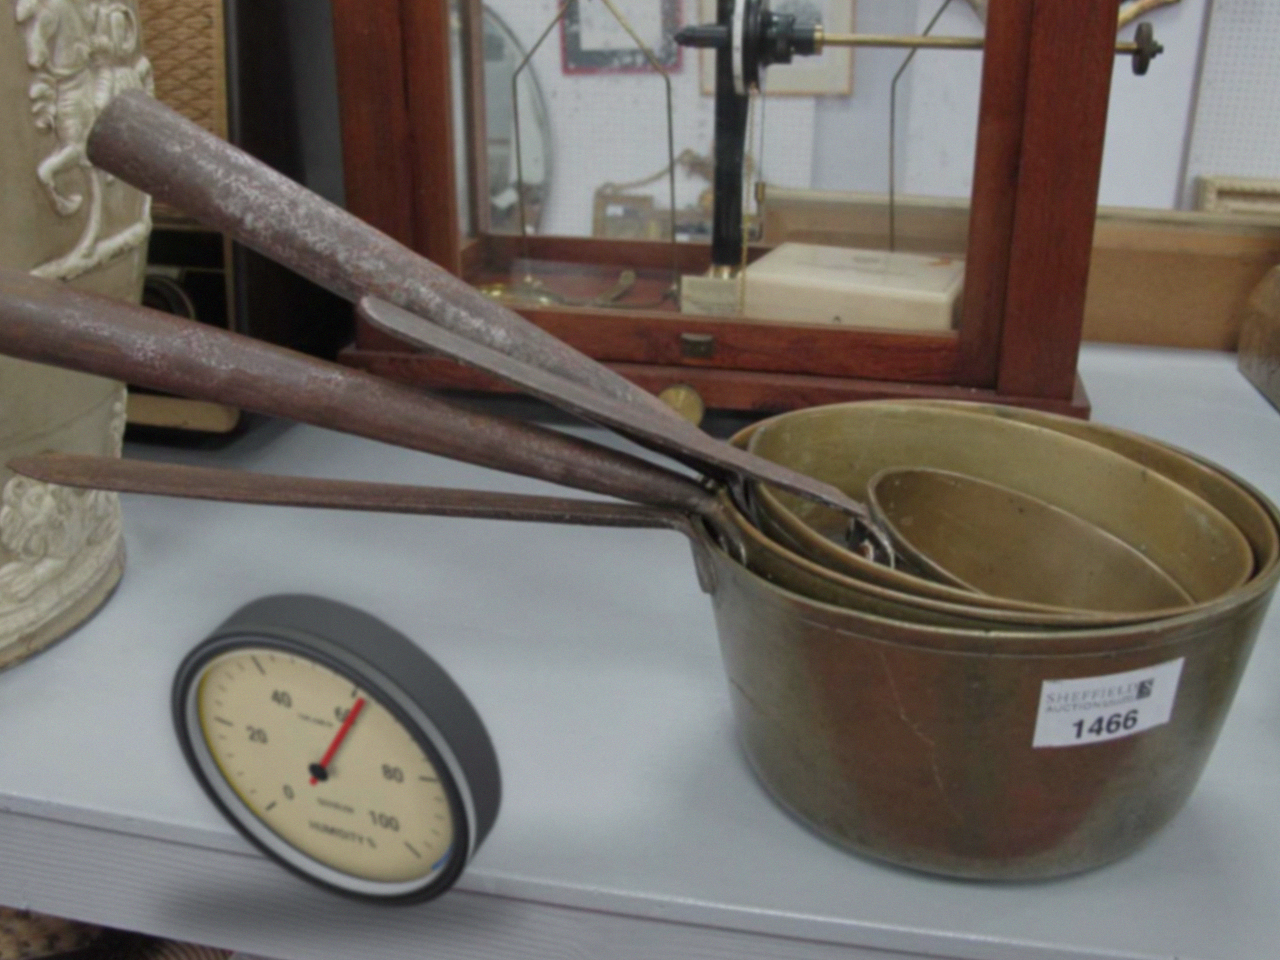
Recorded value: % 62
